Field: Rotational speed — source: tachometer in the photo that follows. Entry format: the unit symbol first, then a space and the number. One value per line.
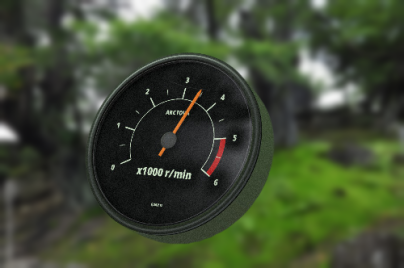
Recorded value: rpm 3500
